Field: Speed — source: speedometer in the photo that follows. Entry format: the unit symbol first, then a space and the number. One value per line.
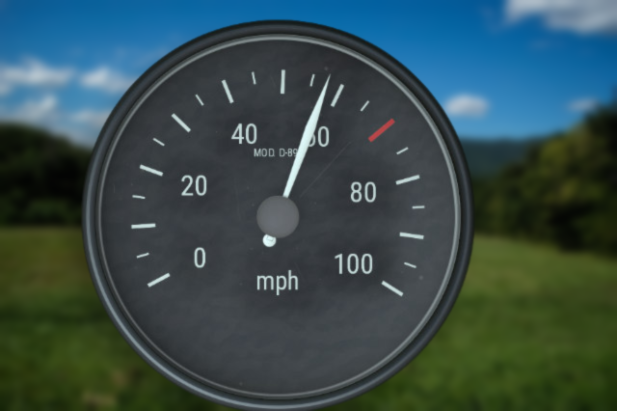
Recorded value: mph 57.5
